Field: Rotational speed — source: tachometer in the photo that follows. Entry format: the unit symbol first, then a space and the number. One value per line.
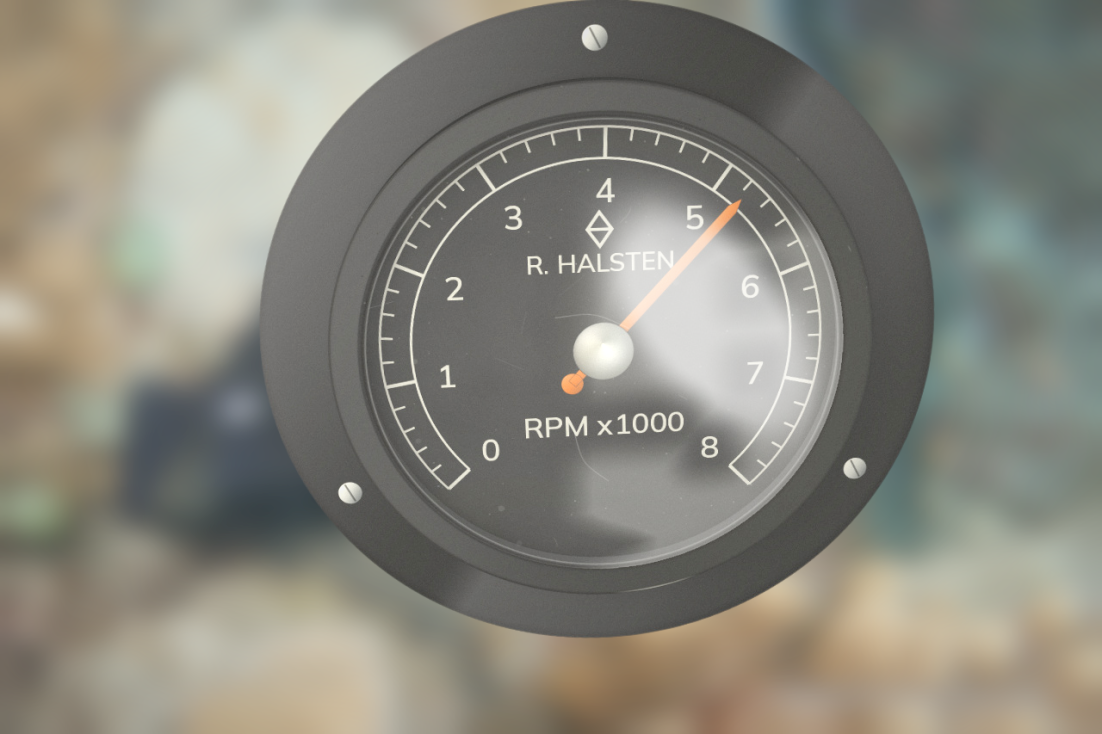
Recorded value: rpm 5200
